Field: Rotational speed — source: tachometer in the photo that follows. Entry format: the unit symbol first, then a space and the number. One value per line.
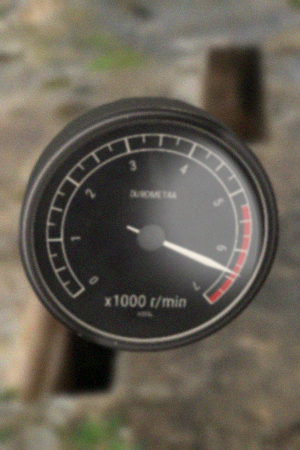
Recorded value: rpm 6375
